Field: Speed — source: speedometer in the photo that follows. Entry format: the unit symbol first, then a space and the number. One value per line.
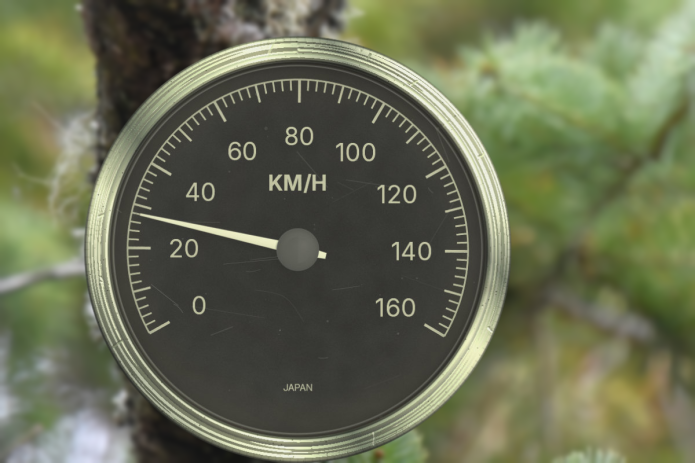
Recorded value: km/h 28
